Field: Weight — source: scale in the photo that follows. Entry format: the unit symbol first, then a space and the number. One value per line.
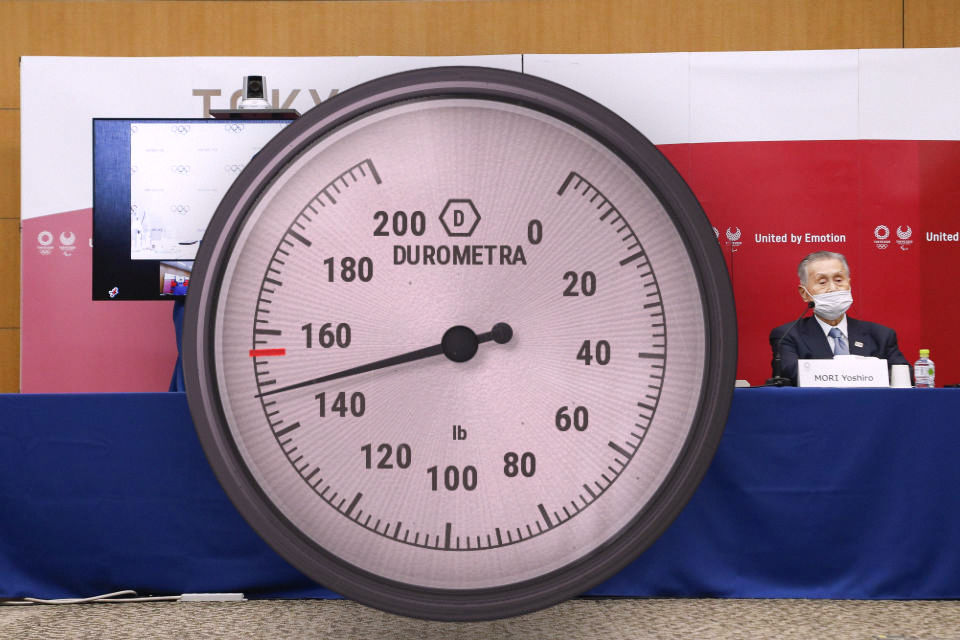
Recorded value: lb 148
